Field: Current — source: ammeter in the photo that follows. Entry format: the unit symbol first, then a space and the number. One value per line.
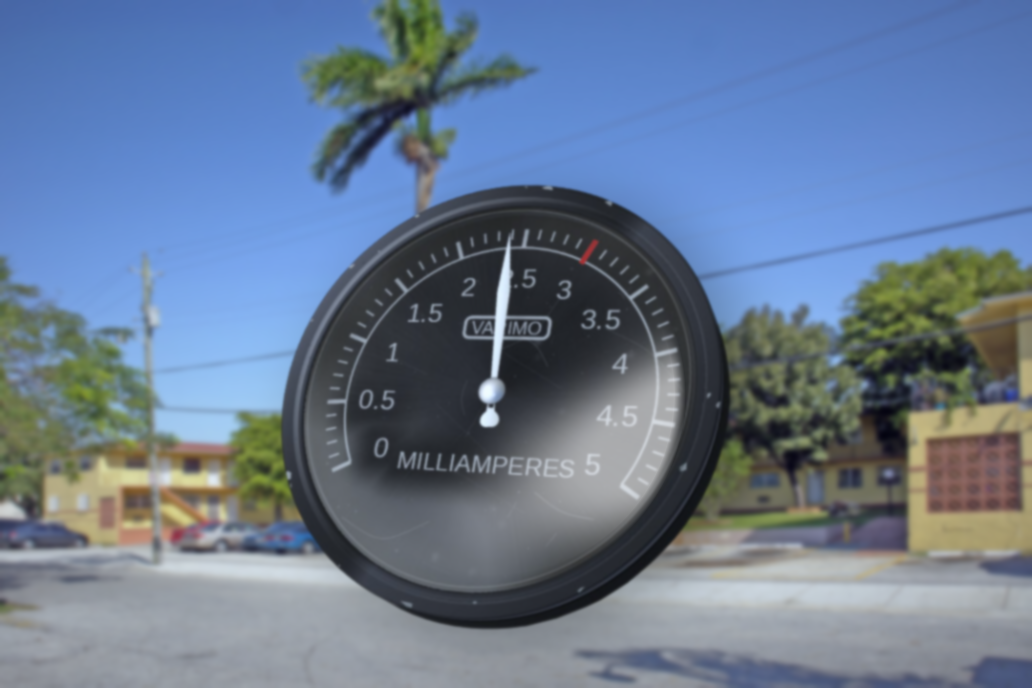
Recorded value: mA 2.4
